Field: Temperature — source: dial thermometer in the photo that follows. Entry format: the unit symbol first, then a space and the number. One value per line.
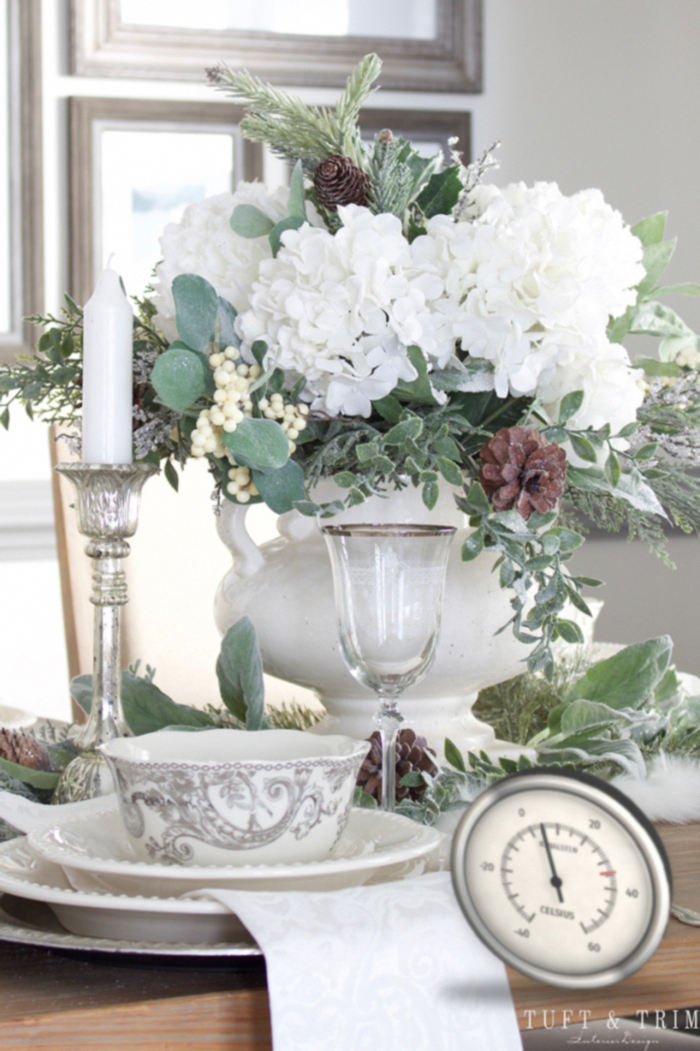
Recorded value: °C 5
